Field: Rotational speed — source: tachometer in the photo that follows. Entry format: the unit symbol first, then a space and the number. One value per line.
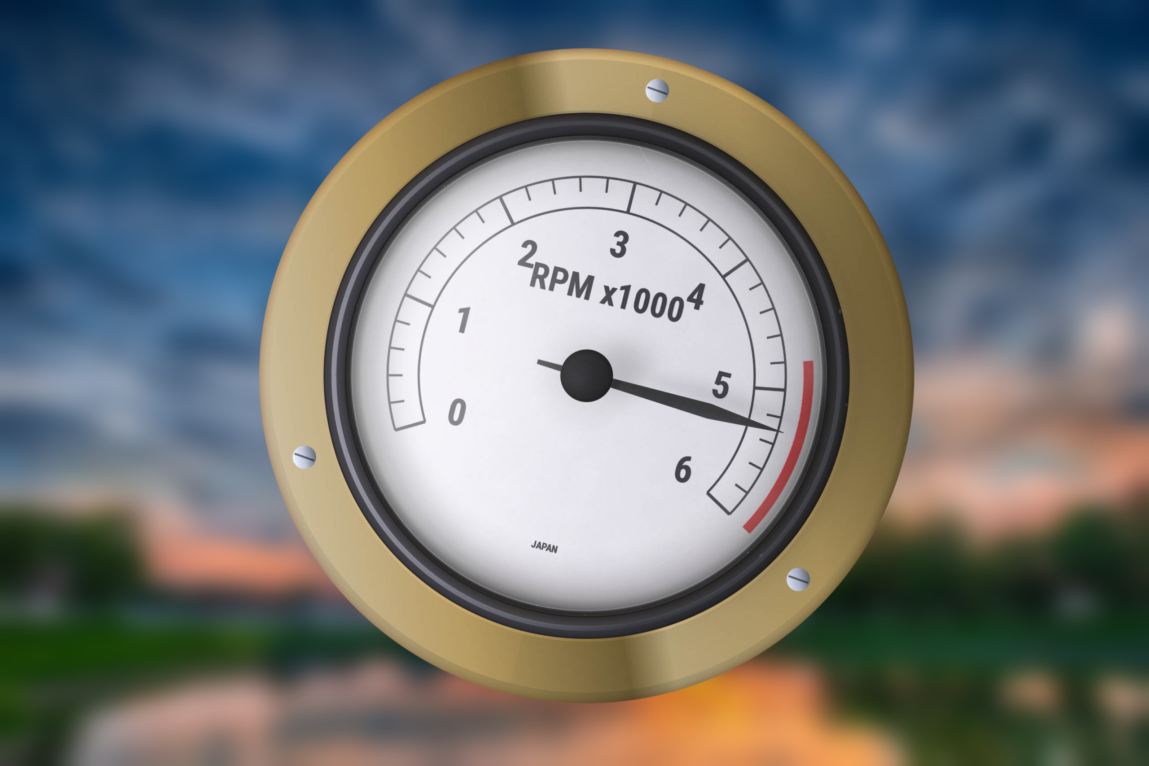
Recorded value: rpm 5300
